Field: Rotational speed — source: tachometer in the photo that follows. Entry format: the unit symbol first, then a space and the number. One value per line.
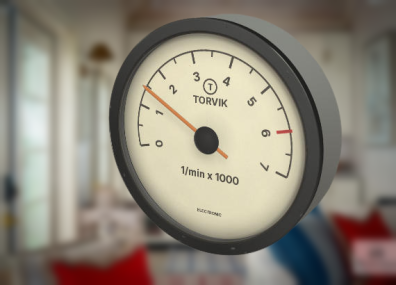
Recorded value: rpm 1500
